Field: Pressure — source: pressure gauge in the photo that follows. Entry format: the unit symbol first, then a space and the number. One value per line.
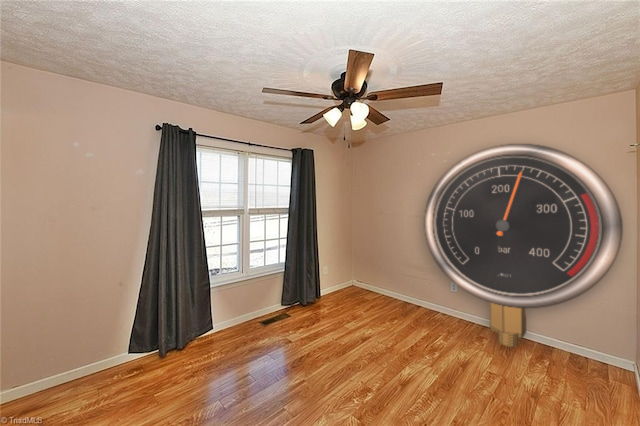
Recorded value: bar 230
